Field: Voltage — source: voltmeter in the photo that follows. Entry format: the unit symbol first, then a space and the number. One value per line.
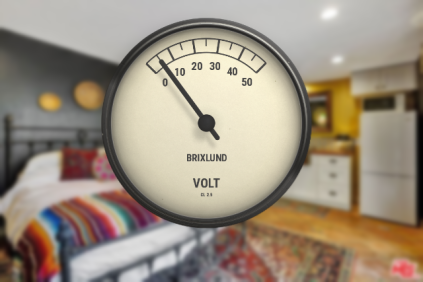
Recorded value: V 5
